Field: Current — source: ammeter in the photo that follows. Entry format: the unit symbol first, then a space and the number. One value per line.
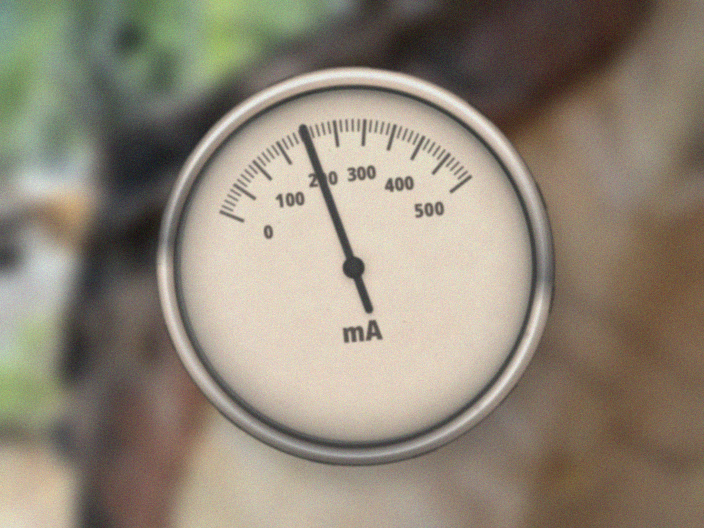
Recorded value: mA 200
